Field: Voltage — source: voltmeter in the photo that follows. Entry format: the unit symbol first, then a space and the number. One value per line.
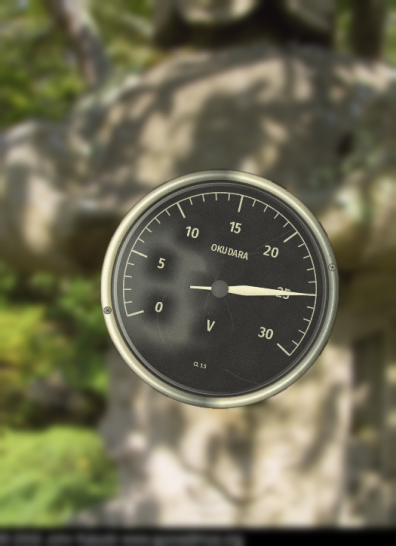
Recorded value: V 25
